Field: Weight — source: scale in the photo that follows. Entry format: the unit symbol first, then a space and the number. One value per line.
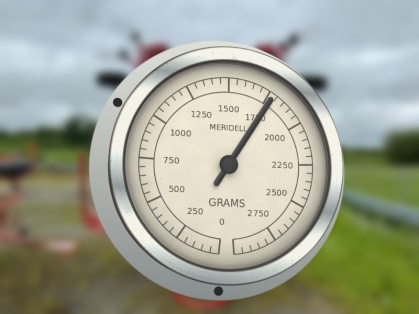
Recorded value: g 1775
